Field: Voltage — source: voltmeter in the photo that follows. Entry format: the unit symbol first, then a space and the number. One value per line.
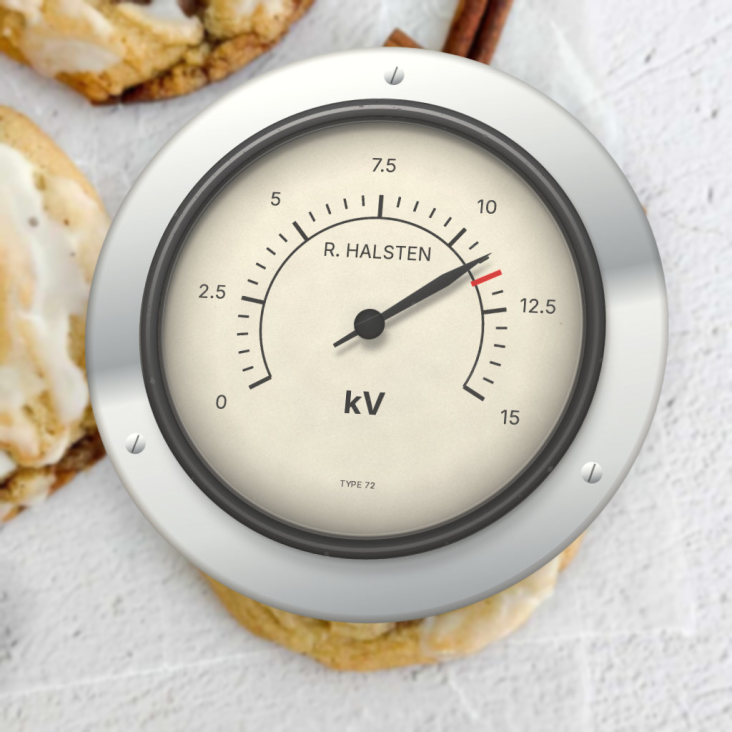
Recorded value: kV 11
